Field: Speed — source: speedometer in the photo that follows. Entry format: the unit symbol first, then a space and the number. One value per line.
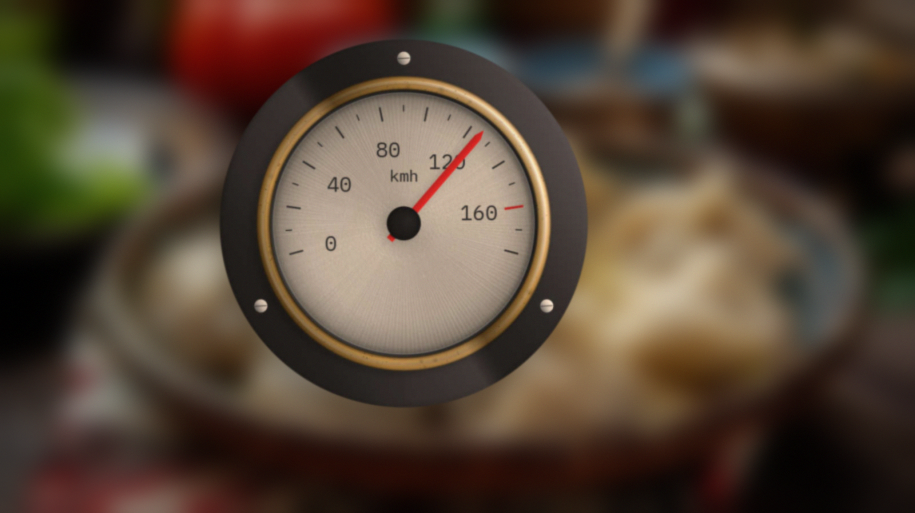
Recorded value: km/h 125
